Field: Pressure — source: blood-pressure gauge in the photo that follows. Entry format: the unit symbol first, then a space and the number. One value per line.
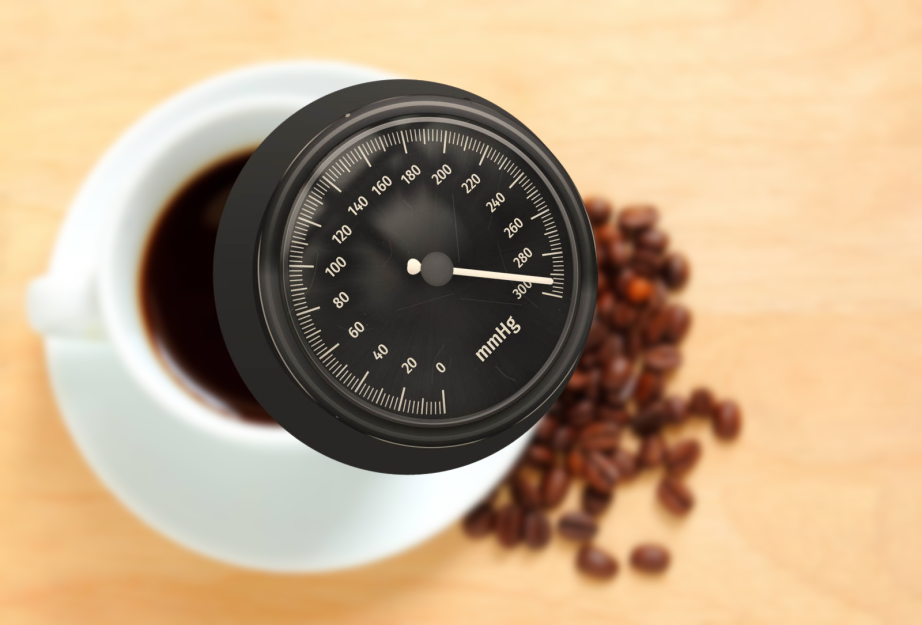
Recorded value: mmHg 294
